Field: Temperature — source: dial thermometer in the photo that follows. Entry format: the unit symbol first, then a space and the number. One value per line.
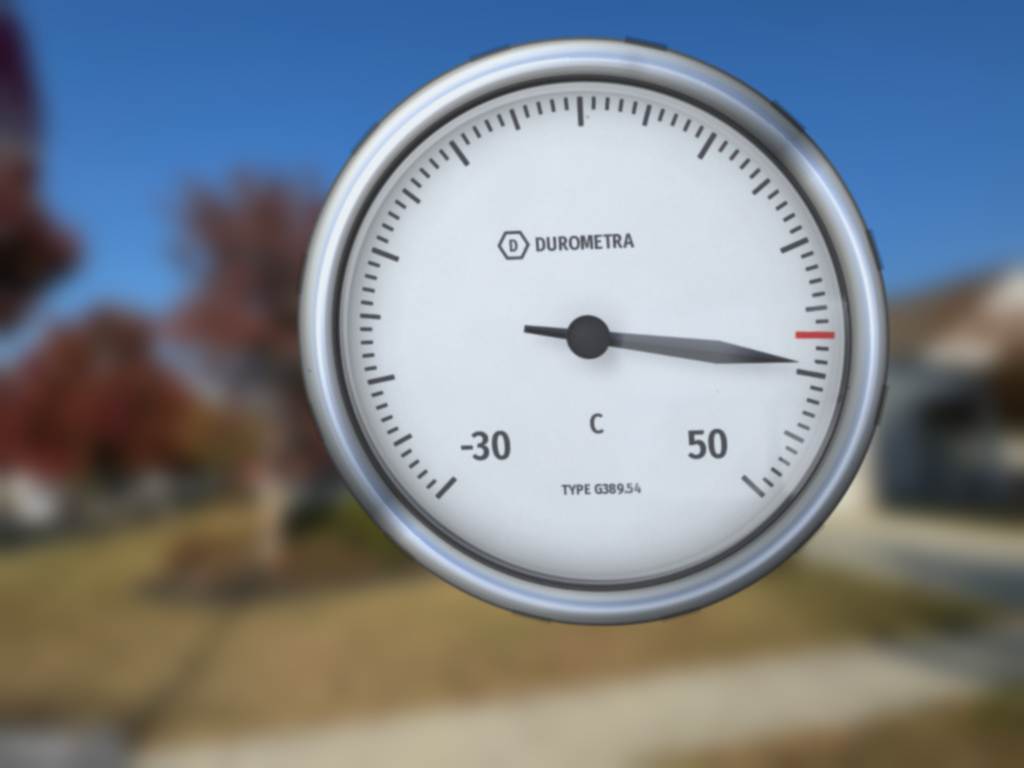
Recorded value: °C 39
